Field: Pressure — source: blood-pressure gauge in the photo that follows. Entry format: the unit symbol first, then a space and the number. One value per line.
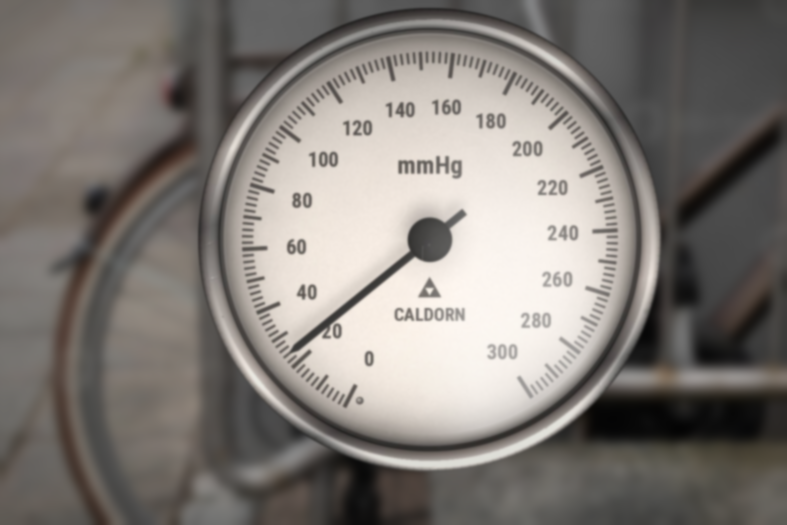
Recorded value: mmHg 24
